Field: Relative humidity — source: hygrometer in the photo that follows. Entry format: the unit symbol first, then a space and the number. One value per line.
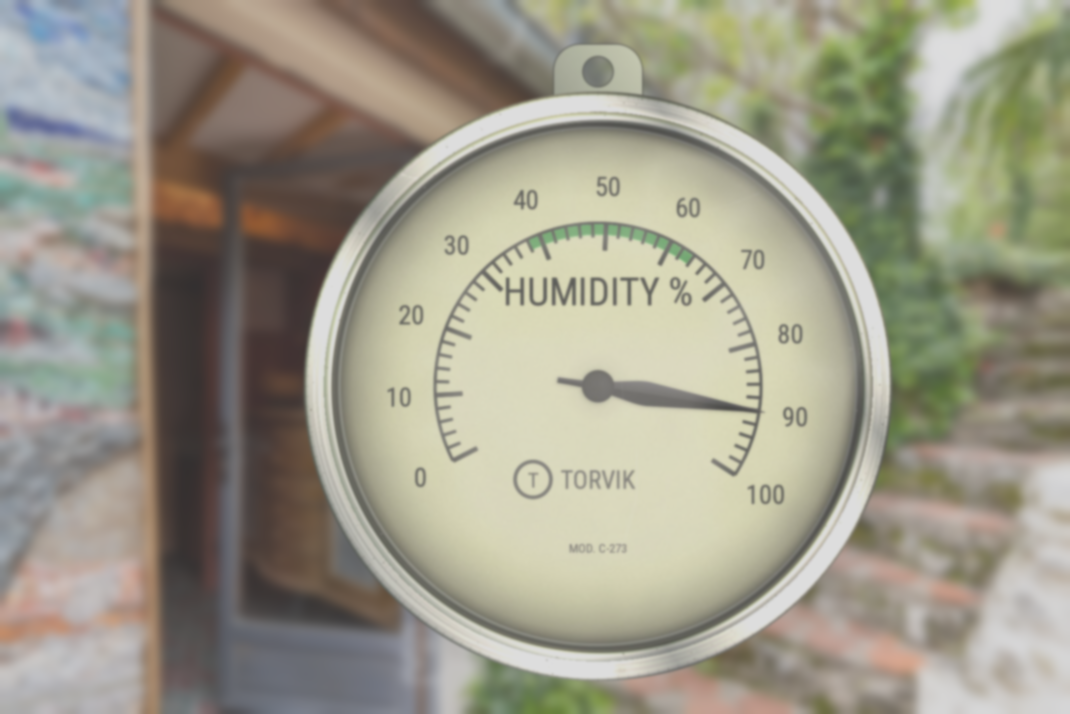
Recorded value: % 90
